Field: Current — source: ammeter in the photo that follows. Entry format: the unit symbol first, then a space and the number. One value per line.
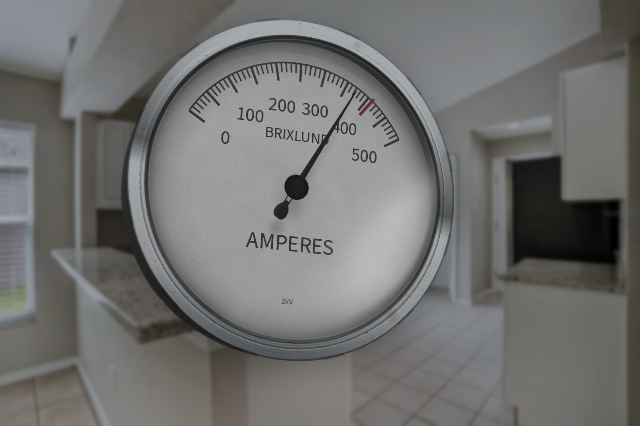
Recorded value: A 370
